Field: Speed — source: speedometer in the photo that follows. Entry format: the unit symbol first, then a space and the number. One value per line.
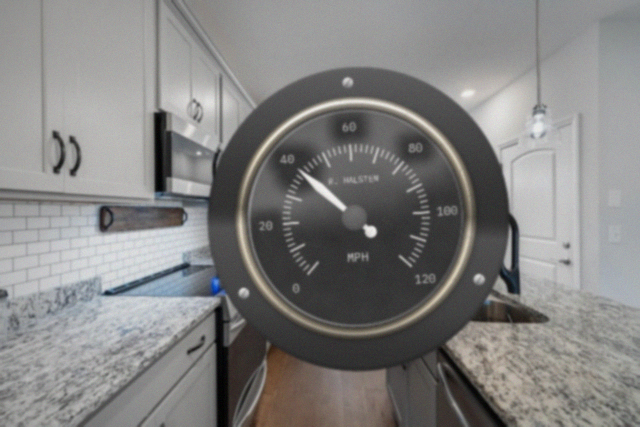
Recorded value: mph 40
